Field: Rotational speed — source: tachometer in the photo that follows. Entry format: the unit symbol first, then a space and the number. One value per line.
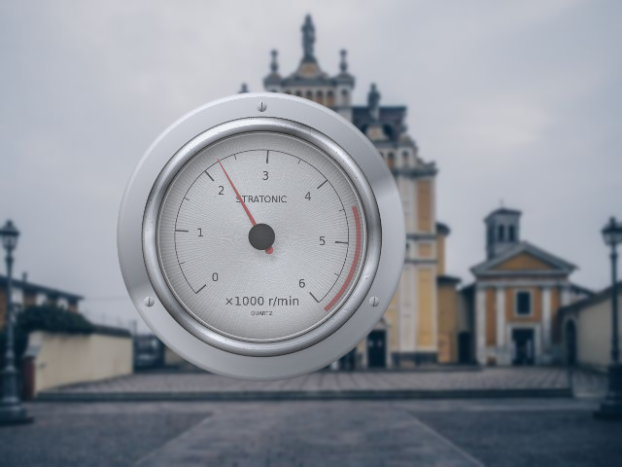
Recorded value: rpm 2250
